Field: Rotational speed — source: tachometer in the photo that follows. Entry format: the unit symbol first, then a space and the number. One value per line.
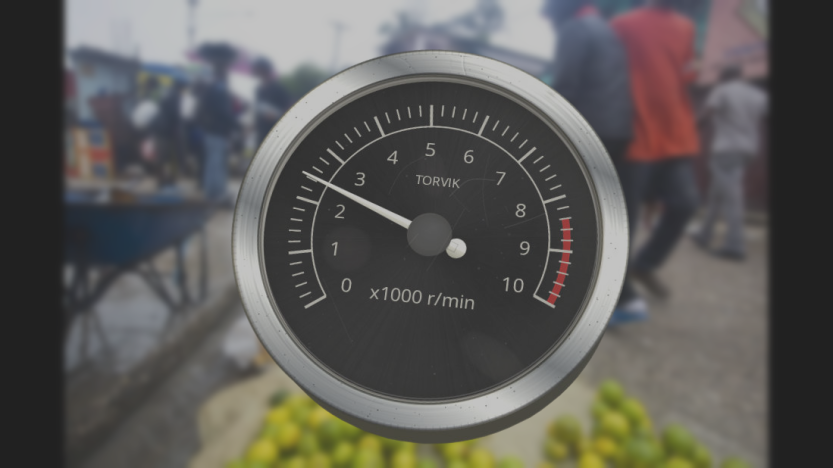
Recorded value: rpm 2400
